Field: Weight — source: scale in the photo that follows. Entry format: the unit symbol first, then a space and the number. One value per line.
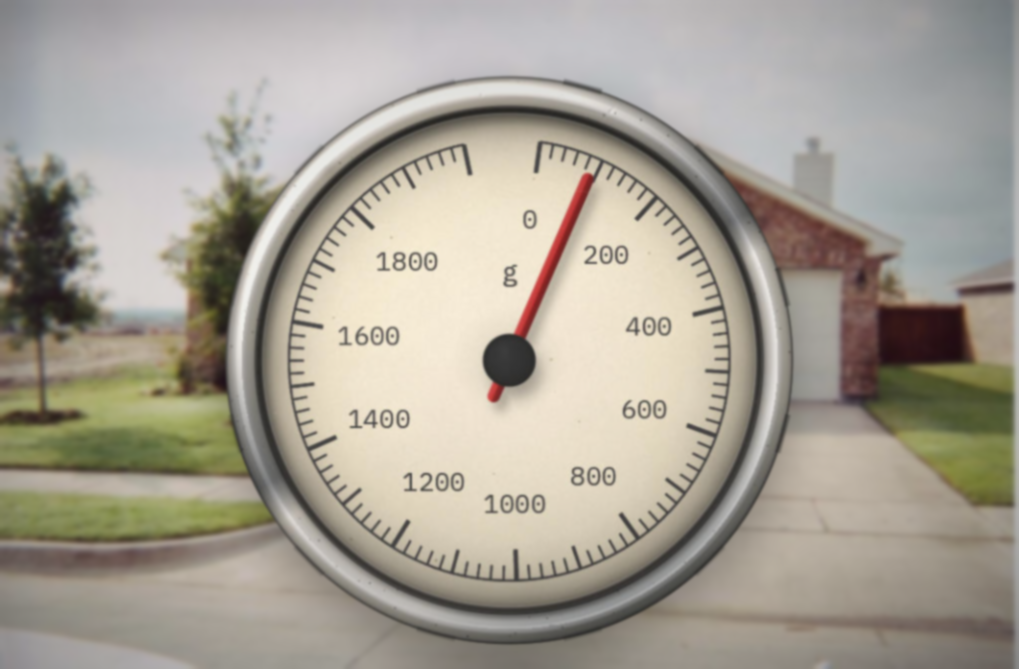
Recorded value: g 90
